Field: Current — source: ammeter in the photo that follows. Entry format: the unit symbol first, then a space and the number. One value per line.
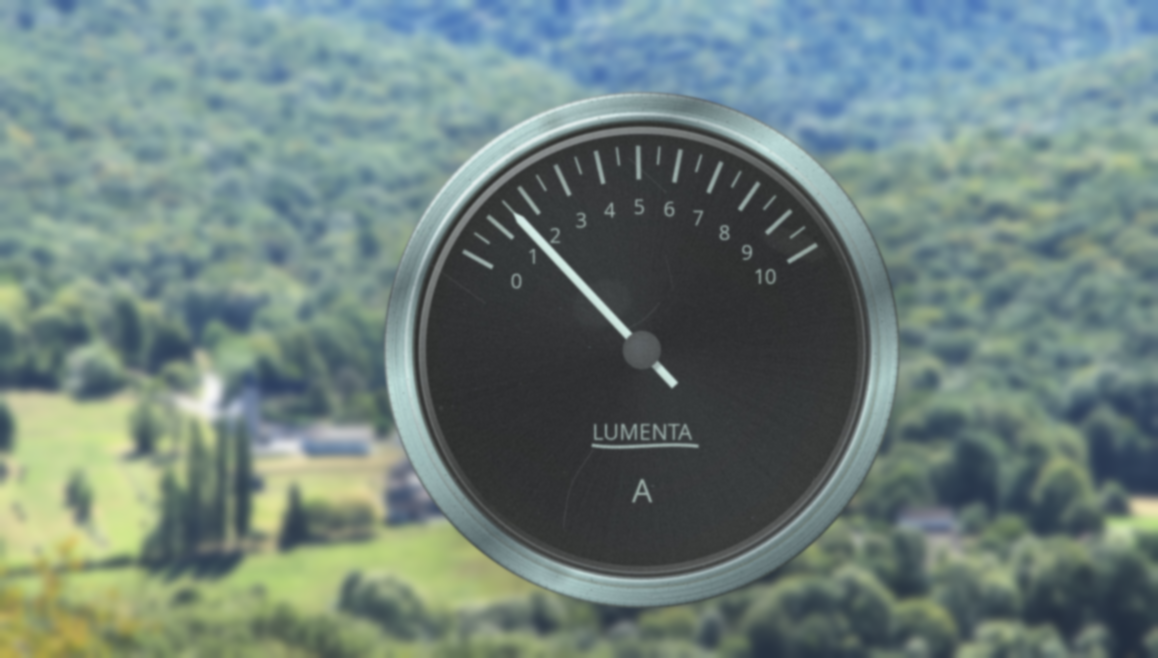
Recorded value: A 1.5
